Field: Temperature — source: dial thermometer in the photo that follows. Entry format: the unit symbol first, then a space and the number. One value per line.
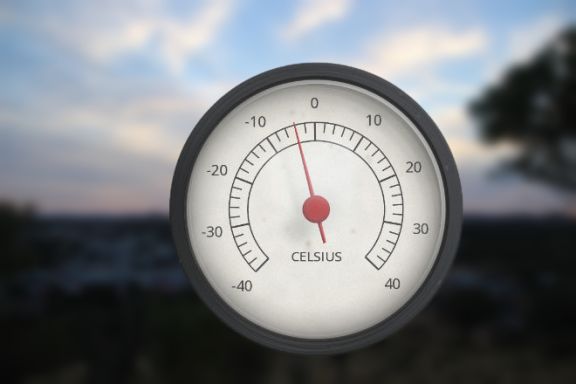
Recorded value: °C -4
